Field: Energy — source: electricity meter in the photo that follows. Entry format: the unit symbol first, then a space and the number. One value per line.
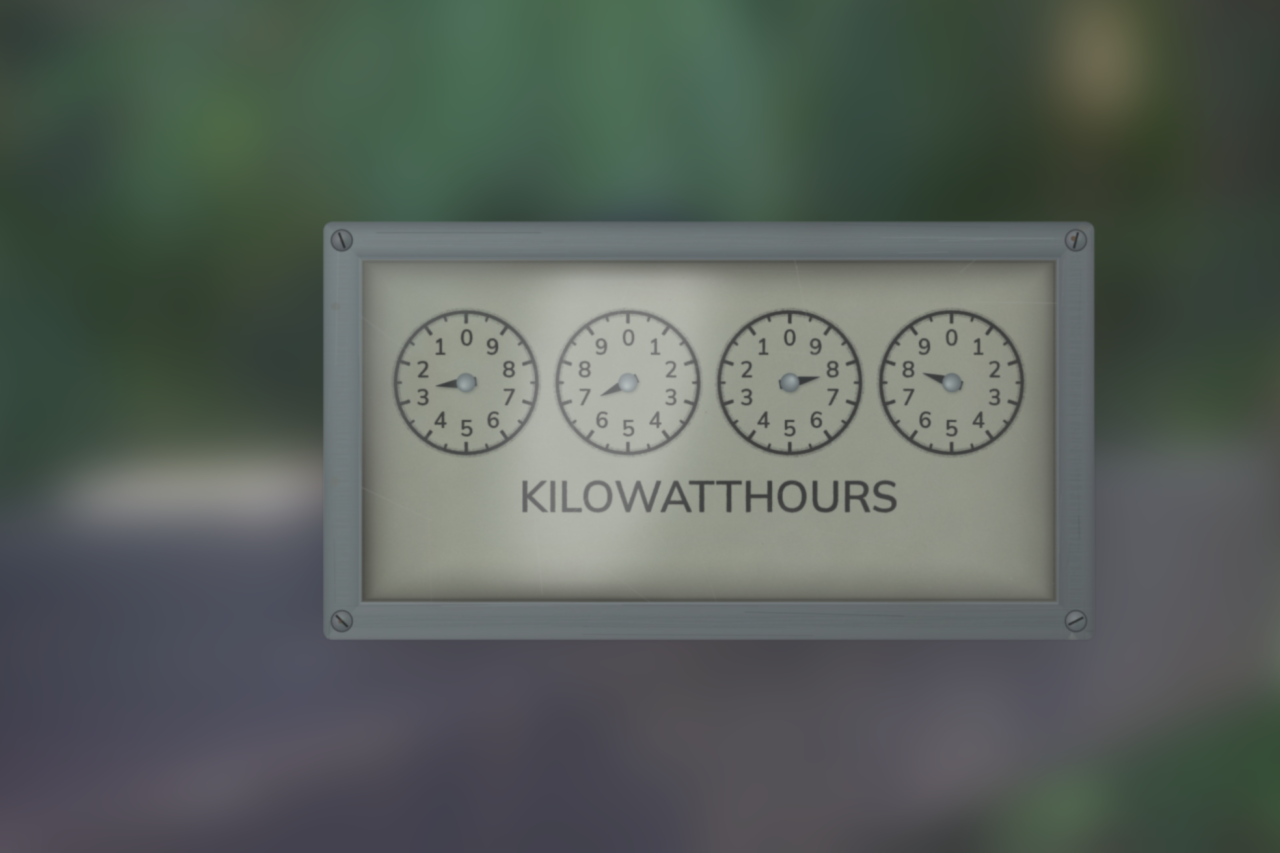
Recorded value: kWh 2678
